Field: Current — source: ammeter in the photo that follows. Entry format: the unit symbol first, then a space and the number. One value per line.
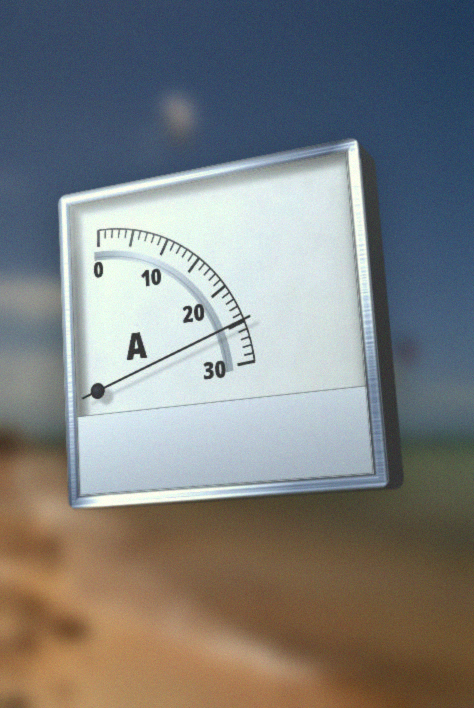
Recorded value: A 25
